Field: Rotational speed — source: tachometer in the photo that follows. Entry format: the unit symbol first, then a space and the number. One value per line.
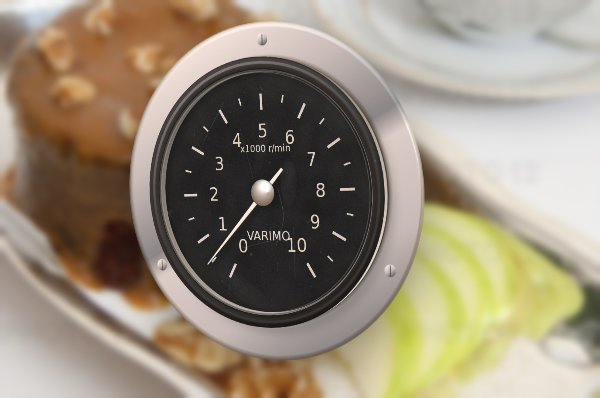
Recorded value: rpm 500
